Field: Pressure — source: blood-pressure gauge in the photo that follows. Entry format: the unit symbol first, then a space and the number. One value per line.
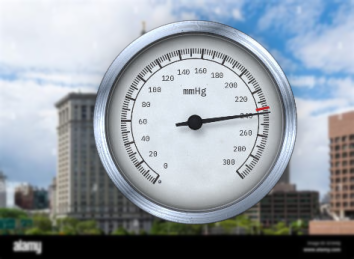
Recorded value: mmHg 240
